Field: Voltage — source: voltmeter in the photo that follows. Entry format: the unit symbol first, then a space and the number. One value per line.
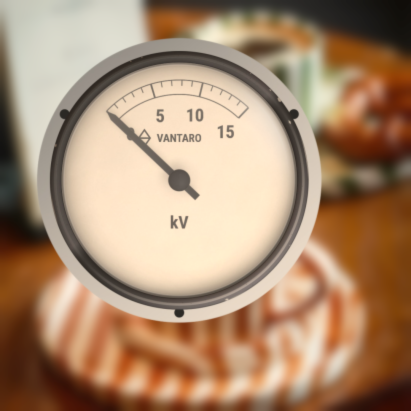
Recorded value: kV 0
